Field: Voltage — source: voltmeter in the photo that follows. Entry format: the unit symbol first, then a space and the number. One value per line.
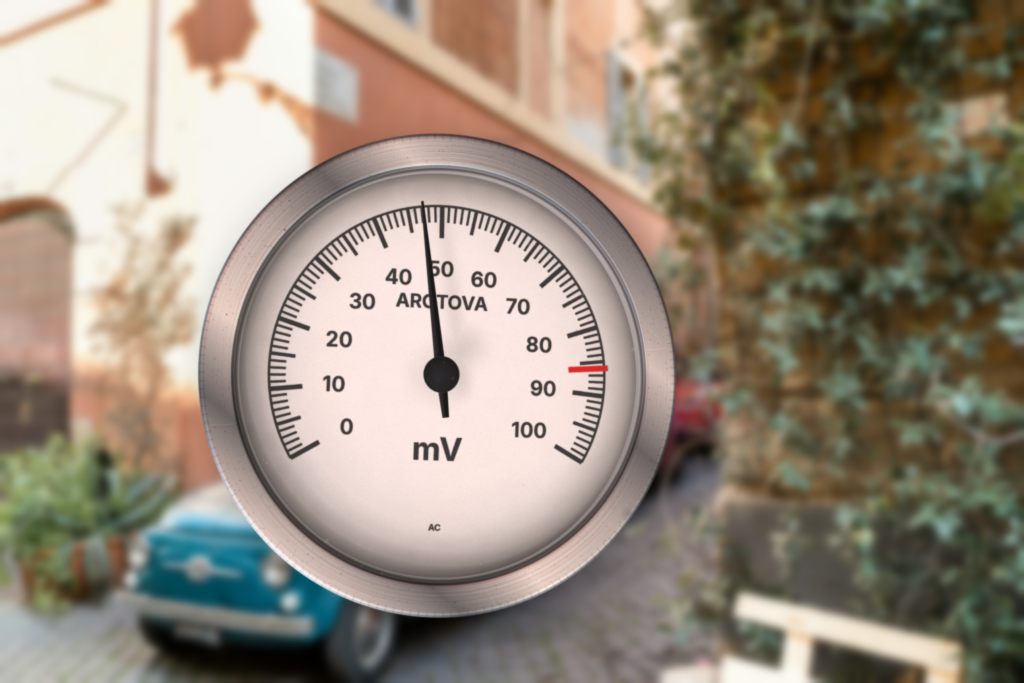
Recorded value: mV 47
